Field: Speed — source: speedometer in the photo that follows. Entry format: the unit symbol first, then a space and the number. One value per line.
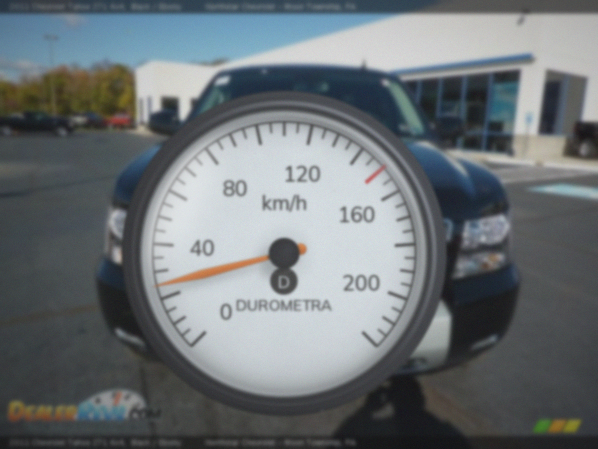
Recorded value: km/h 25
